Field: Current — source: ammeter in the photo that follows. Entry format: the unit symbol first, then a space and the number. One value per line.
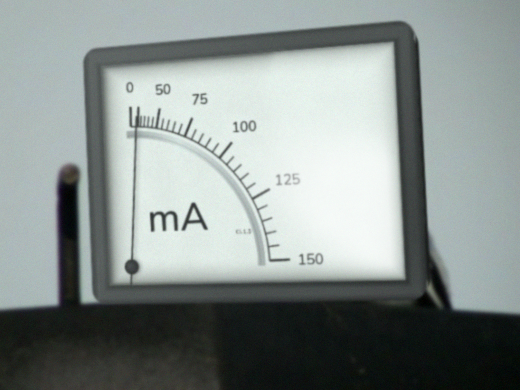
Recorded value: mA 25
